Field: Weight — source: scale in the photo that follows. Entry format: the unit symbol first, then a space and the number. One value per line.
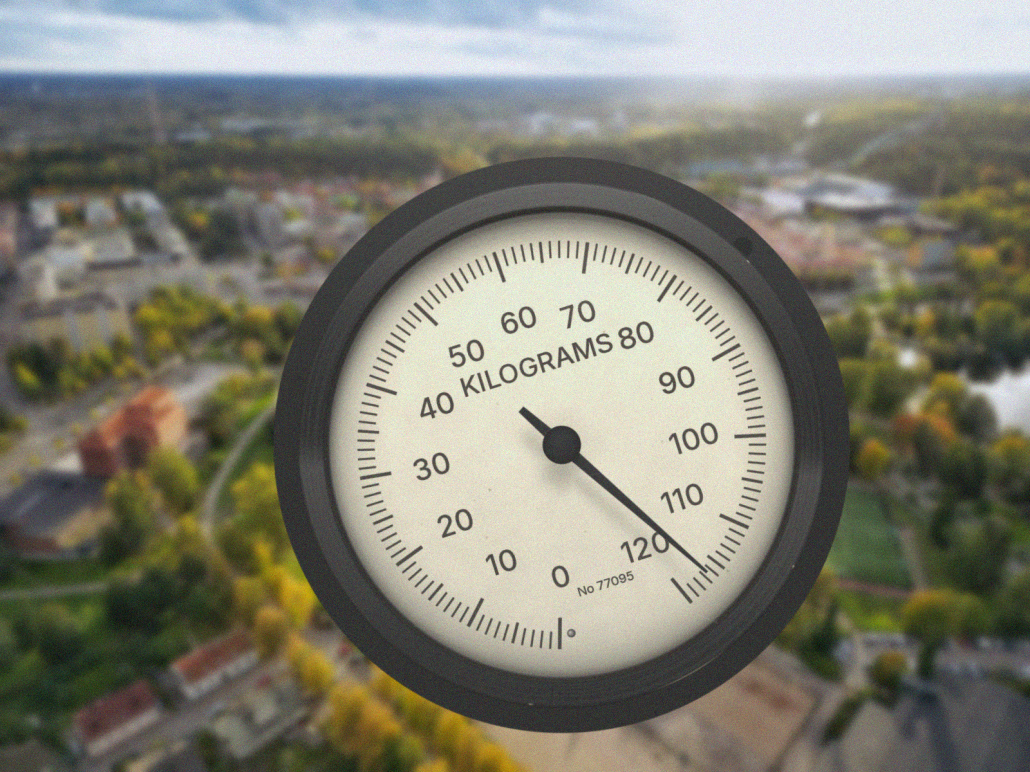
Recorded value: kg 116.5
